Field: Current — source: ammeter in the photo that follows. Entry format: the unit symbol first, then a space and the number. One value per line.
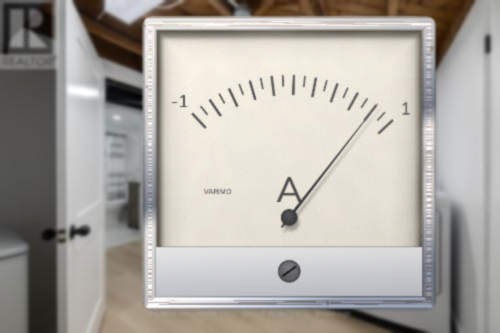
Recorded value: A 0.8
